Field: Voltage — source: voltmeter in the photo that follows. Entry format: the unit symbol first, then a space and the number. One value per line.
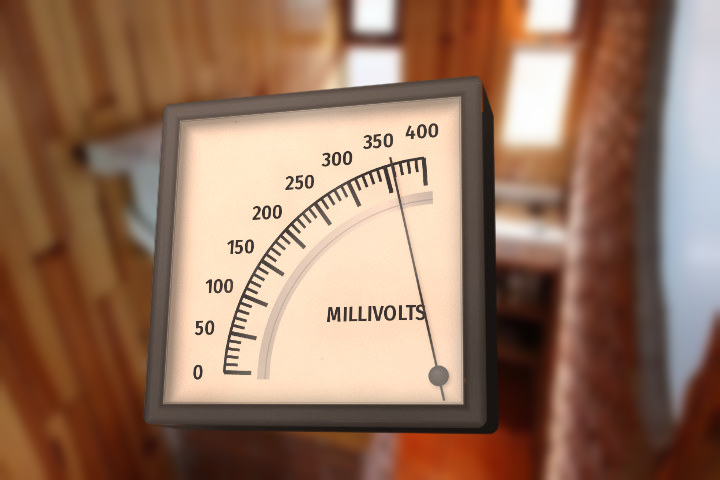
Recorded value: mV 360
